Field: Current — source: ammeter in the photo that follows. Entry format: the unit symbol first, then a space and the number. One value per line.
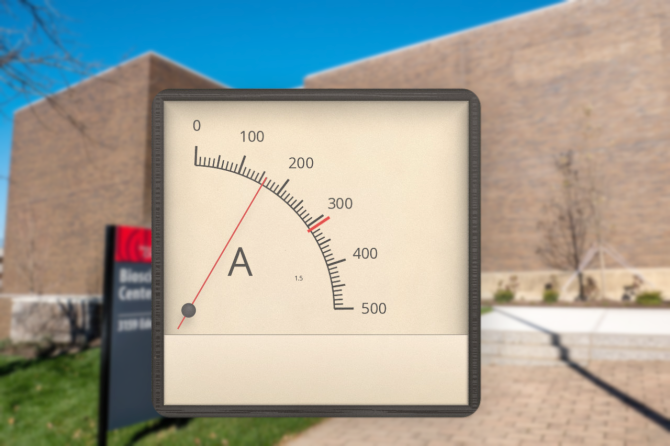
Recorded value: A 160
